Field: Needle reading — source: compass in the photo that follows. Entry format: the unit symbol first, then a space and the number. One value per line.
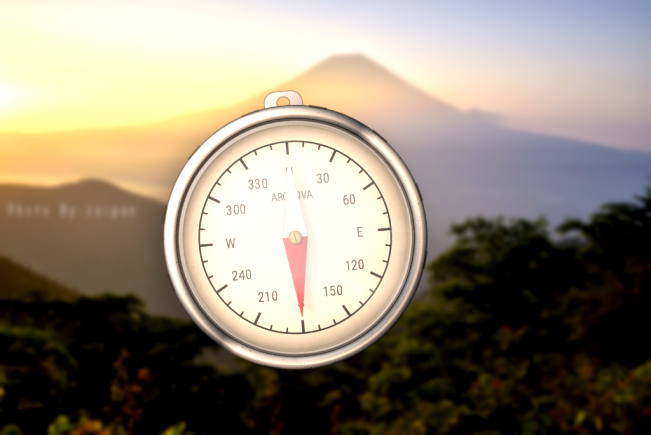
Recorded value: ° 180
